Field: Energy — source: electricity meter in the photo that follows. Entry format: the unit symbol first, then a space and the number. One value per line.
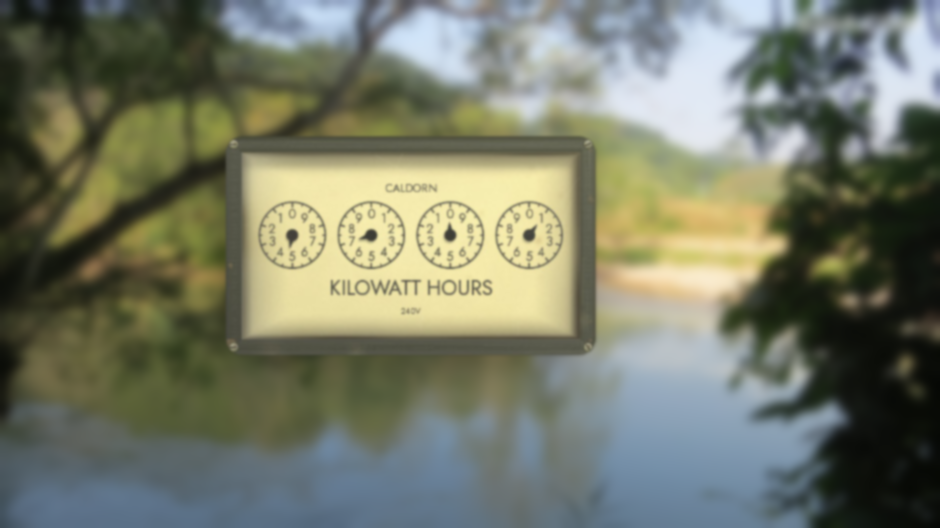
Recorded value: kWh 4701
